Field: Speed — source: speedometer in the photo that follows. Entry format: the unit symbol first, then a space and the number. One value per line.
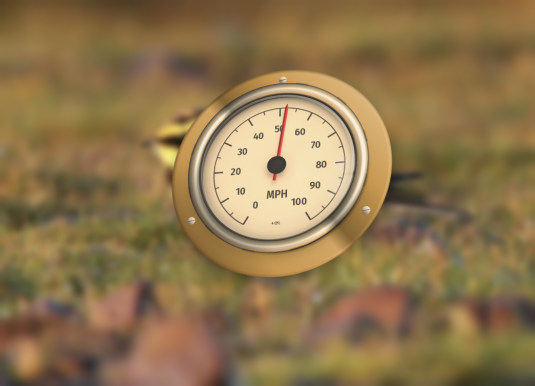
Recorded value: mph 52.5
